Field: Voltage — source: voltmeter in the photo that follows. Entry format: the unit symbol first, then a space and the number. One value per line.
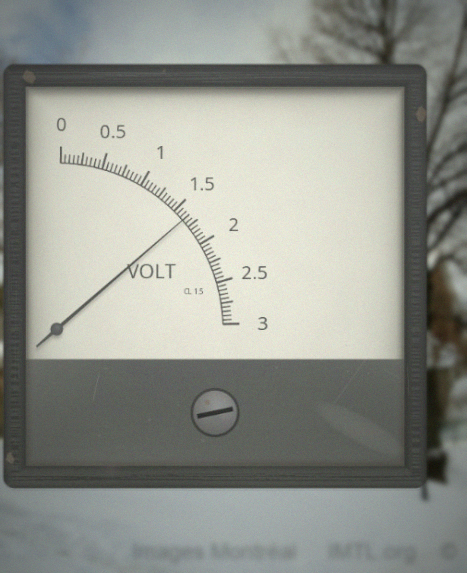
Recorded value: V 1.65
